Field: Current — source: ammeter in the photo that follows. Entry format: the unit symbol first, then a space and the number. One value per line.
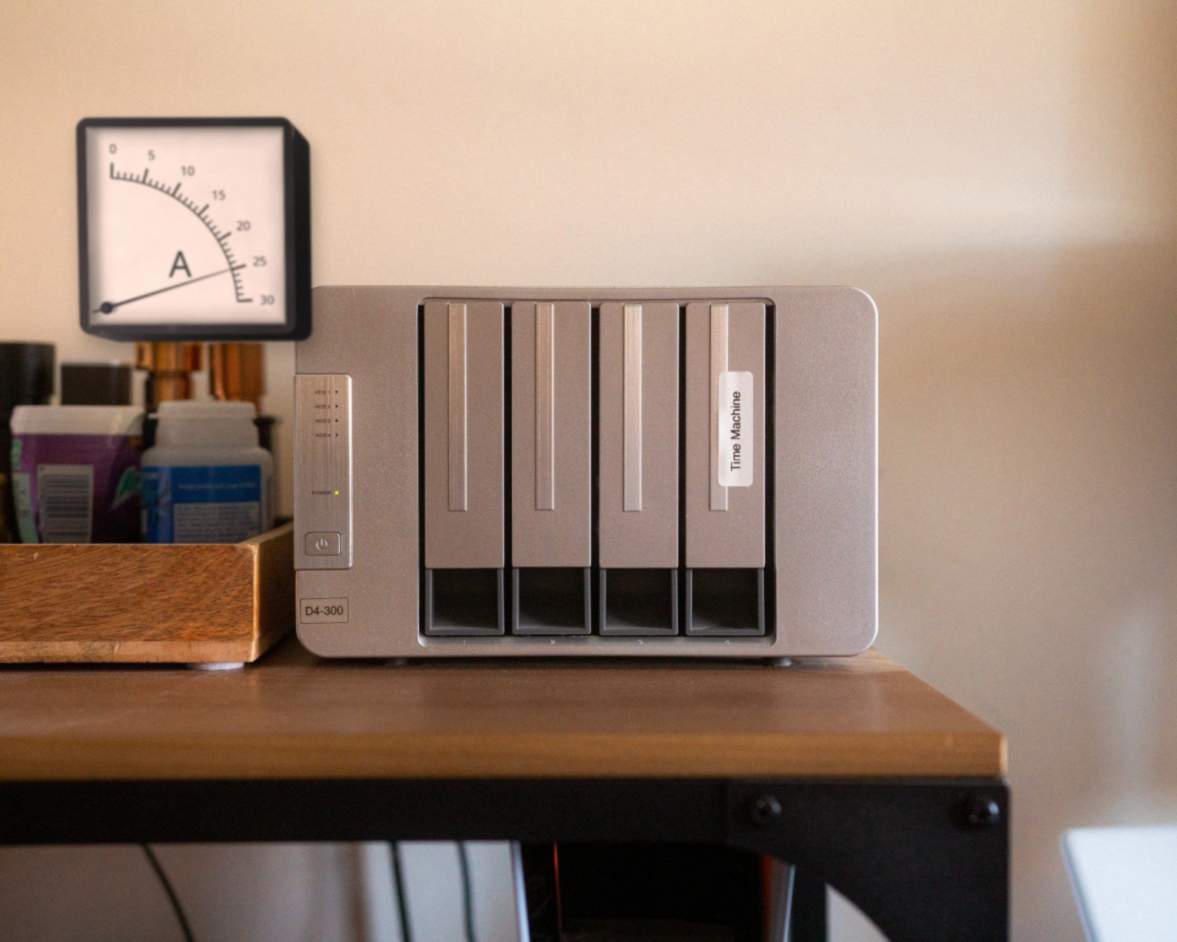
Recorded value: A 25
